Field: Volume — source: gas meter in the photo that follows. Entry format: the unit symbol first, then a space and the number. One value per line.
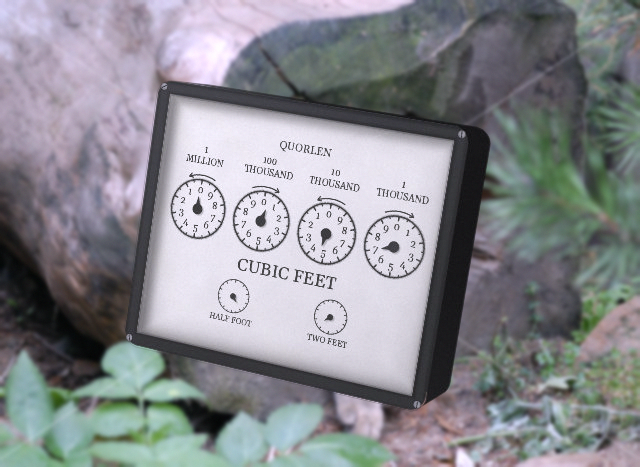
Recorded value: ft³ 4700
